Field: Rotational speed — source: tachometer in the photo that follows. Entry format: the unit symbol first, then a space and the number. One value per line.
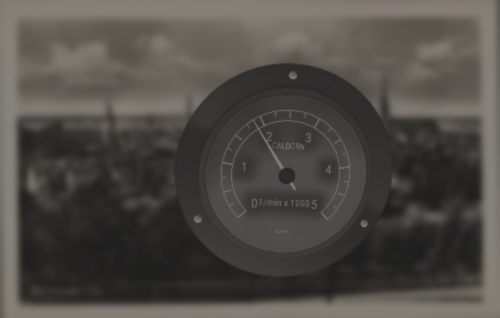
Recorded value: rpm 1875
